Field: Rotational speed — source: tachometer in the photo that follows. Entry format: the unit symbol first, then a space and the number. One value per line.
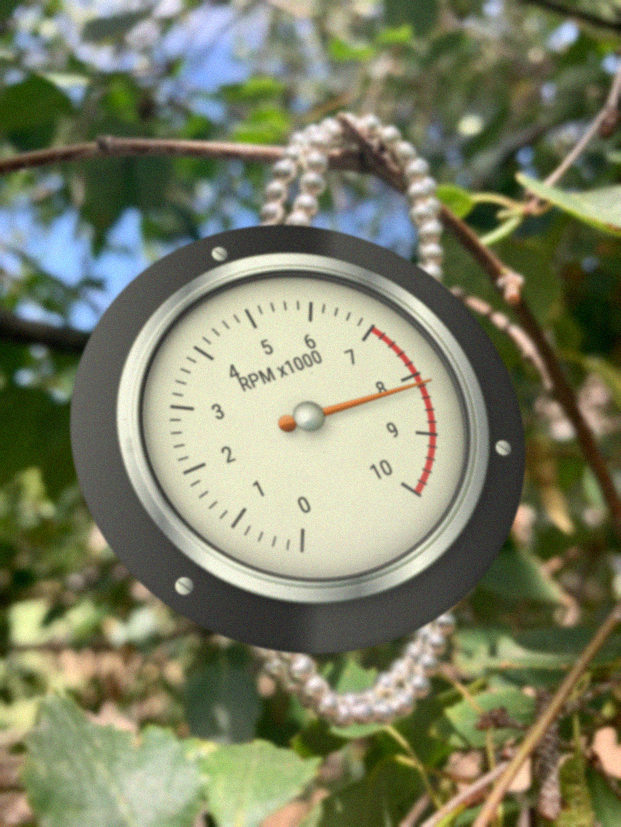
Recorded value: rpm 8200
